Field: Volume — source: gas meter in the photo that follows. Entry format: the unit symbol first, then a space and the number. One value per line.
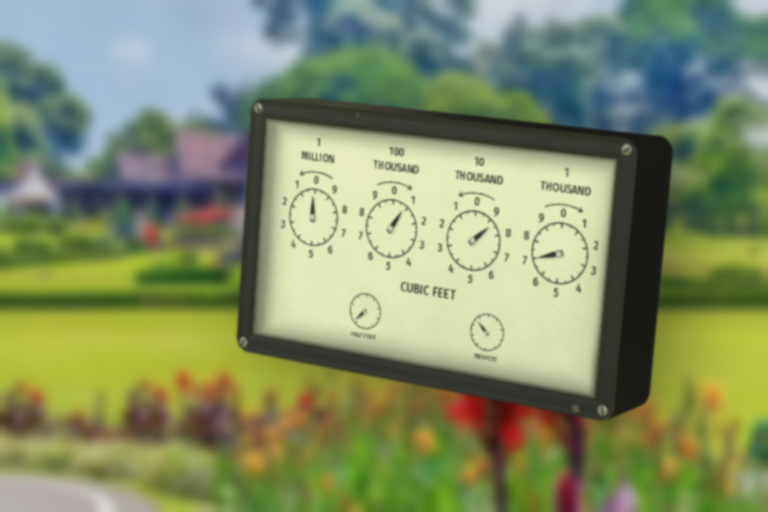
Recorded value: ft³ 8700
